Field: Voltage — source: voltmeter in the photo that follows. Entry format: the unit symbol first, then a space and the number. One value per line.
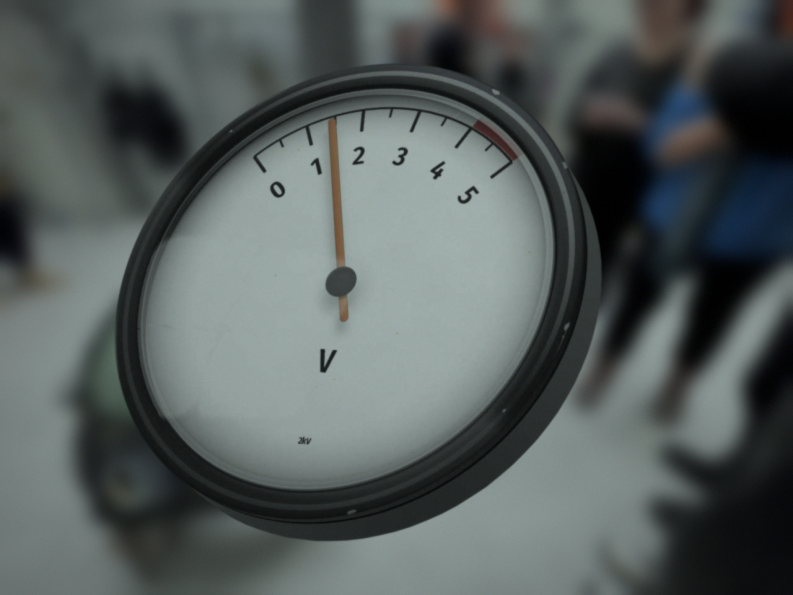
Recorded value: V 1.5
